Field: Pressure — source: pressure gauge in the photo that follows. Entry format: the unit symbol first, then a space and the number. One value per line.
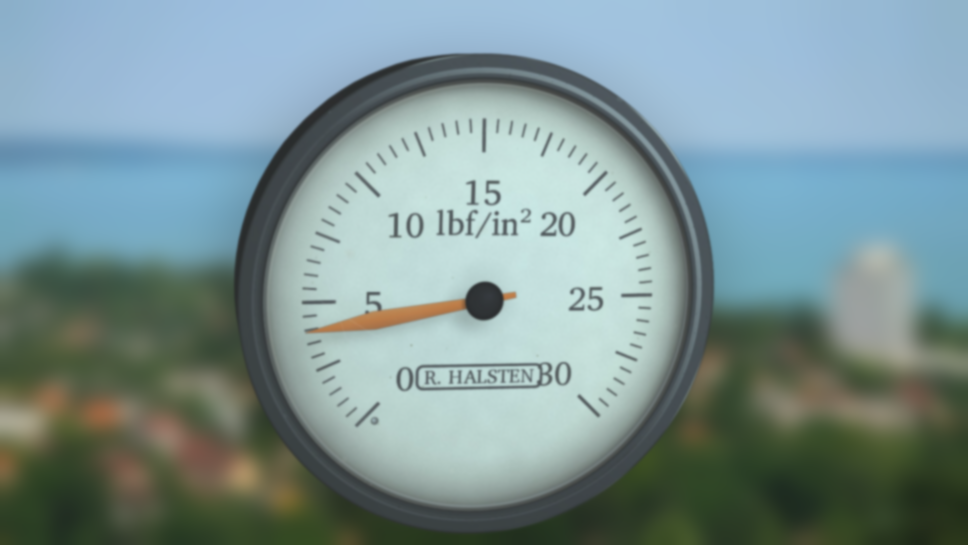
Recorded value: psi 4
